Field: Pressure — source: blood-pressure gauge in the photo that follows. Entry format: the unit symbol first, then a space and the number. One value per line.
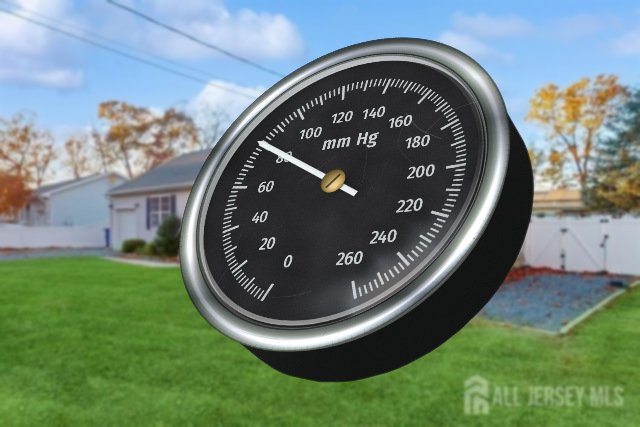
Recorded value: mmHg 80
